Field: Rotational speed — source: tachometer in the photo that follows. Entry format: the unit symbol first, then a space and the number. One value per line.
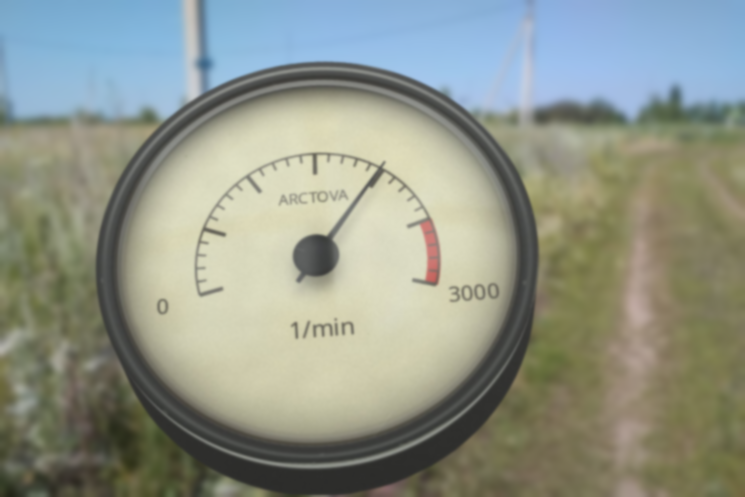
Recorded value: rpm 2000
